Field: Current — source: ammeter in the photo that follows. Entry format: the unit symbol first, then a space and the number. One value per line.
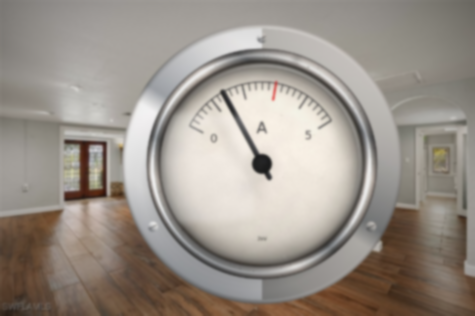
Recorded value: A 1.4
